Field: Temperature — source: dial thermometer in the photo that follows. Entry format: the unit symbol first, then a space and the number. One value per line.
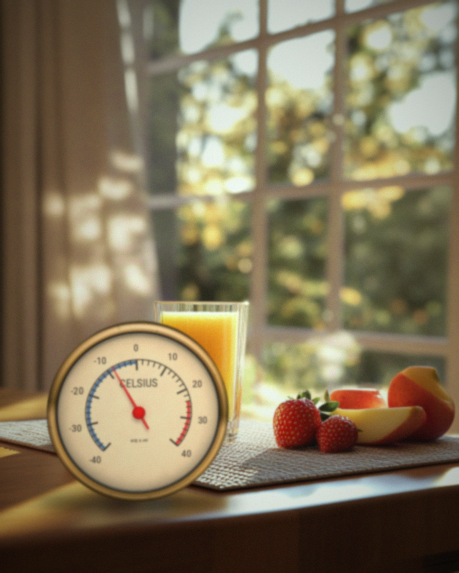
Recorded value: °C -8
